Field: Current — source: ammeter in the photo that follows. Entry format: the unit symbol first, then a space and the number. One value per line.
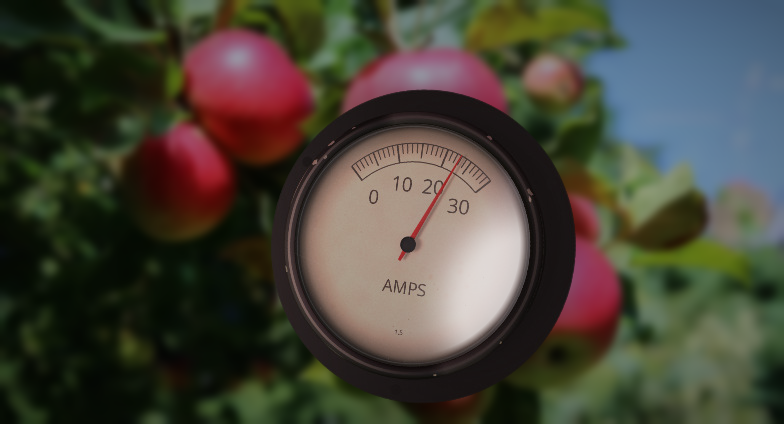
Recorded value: A 23
